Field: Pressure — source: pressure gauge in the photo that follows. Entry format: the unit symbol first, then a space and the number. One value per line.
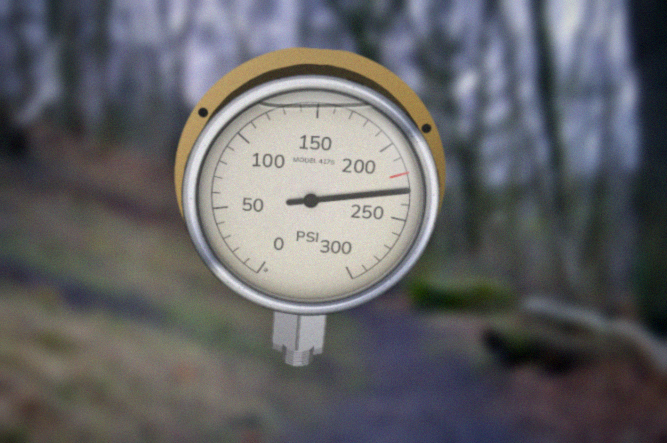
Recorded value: psi 230
